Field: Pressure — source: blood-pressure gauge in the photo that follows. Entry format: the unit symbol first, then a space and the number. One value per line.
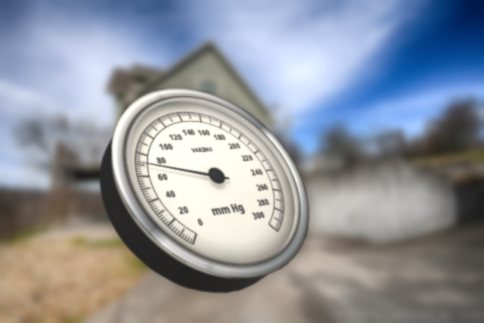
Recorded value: mmHg 70
